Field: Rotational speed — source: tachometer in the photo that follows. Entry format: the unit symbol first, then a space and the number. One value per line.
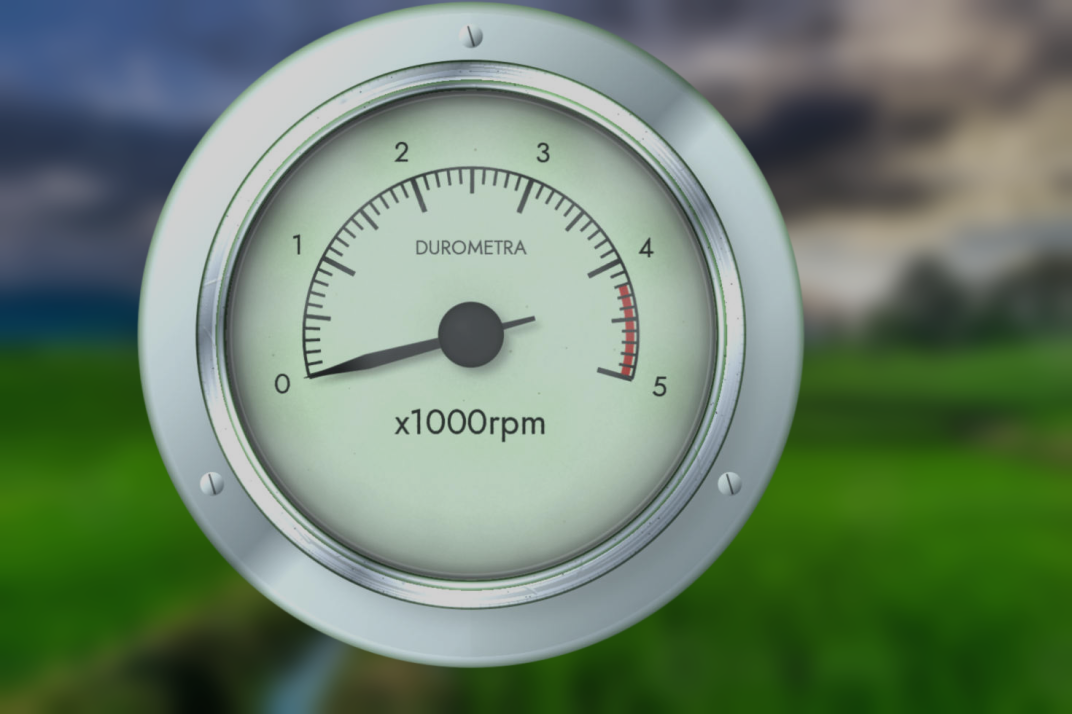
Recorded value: rpm 0
